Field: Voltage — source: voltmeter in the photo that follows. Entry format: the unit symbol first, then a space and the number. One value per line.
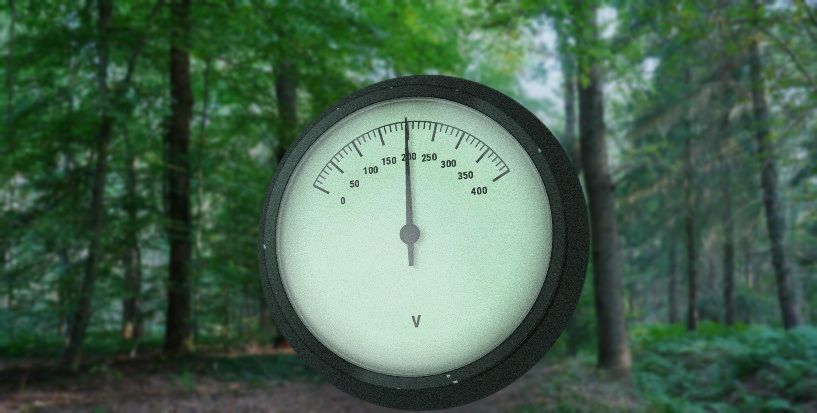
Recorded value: V 200
